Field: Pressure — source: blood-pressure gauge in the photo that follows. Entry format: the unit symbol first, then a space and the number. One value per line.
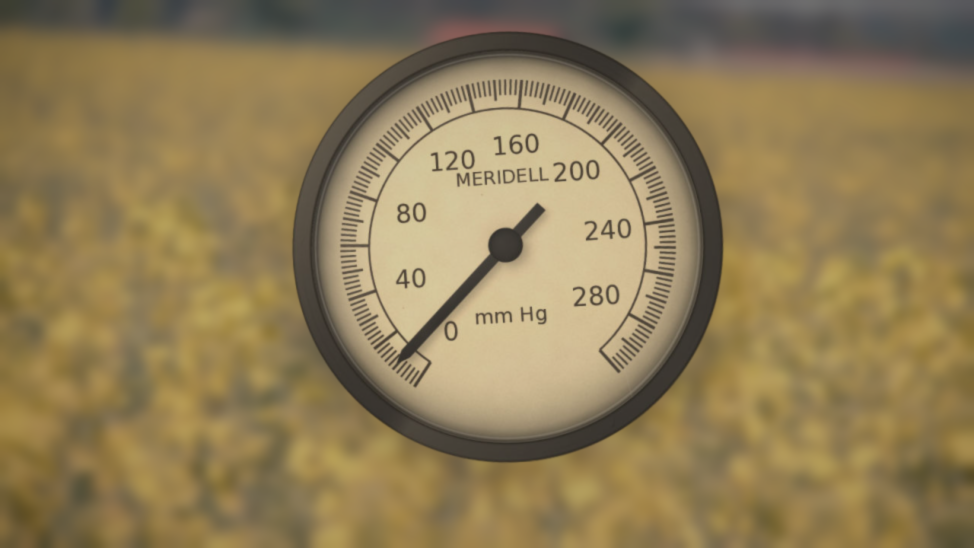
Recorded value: mmHg 10
